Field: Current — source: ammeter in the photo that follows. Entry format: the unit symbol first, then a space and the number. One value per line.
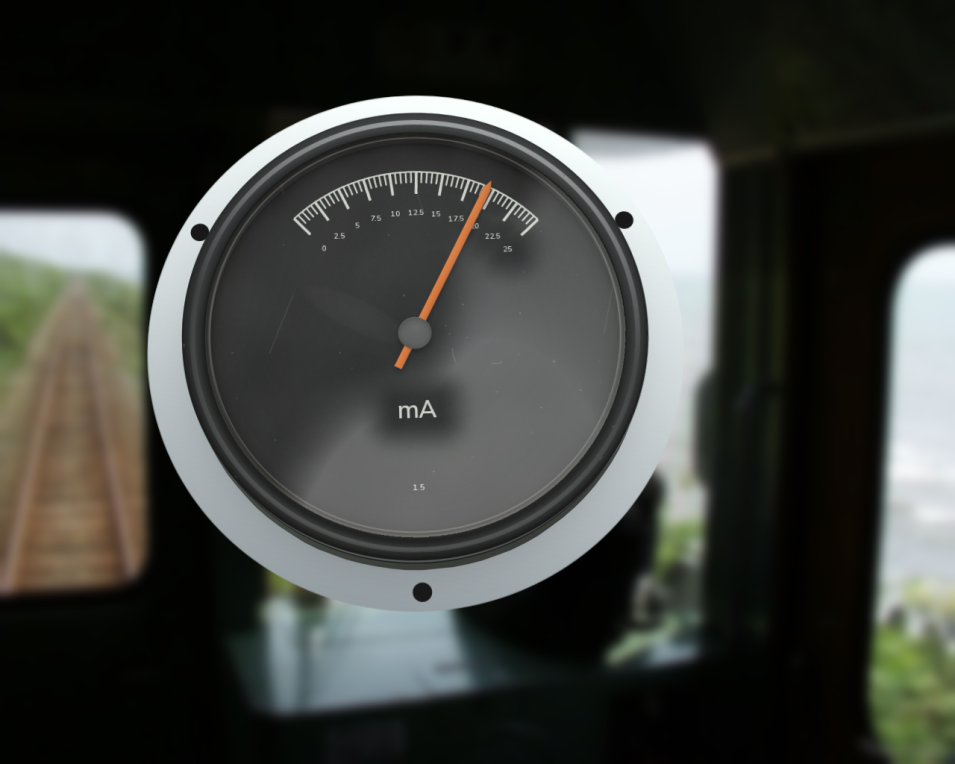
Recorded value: mA 19.5
